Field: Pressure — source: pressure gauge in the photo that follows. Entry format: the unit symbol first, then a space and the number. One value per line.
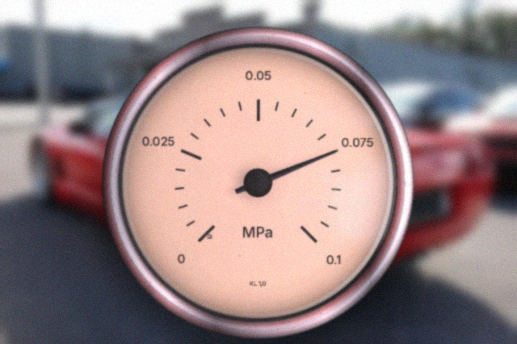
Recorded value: MPa 0.075
